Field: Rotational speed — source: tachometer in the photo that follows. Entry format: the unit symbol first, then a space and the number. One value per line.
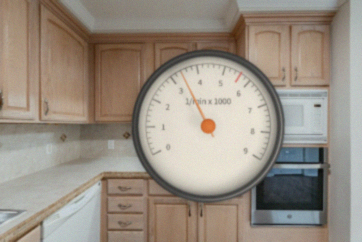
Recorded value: rpm 3400
